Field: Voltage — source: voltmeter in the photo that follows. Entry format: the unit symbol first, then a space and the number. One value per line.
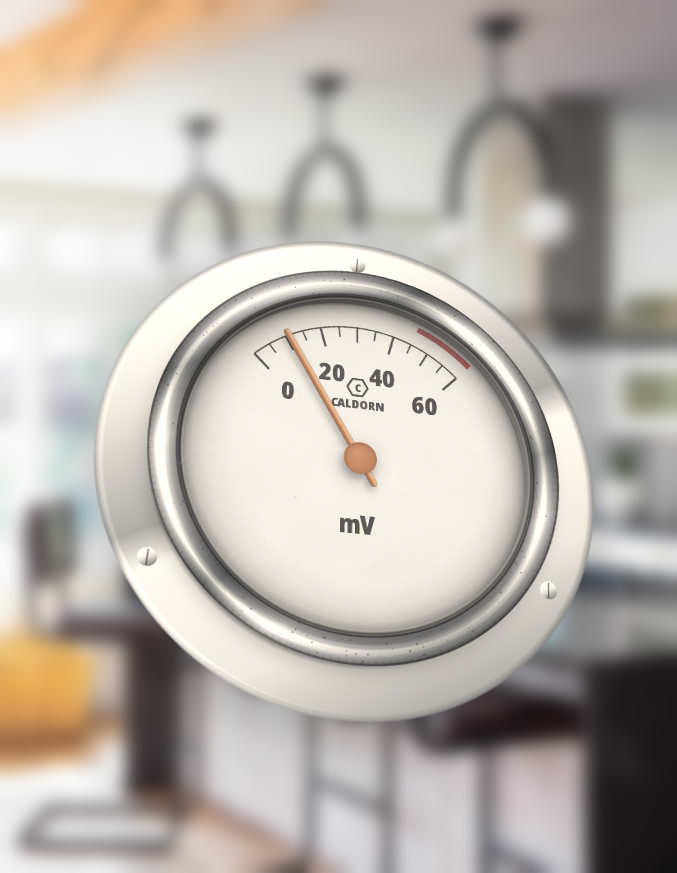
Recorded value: mV 10
